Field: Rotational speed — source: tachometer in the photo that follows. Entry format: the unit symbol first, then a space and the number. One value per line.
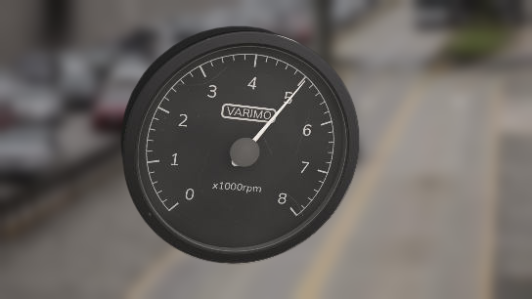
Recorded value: rpm 5000
